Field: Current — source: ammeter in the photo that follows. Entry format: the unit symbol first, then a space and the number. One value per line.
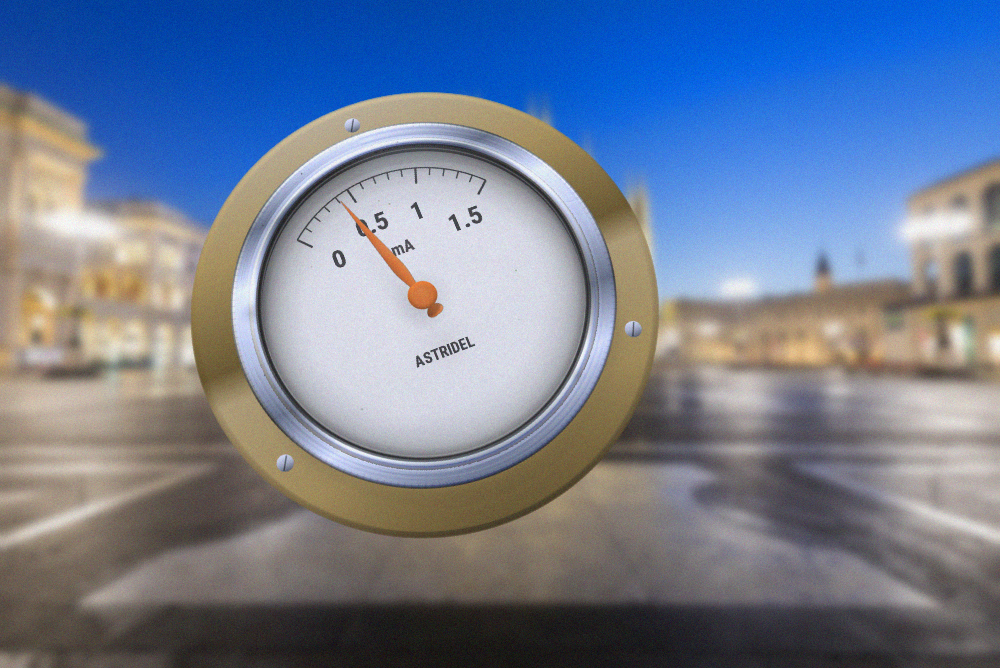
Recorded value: mA 0.4
